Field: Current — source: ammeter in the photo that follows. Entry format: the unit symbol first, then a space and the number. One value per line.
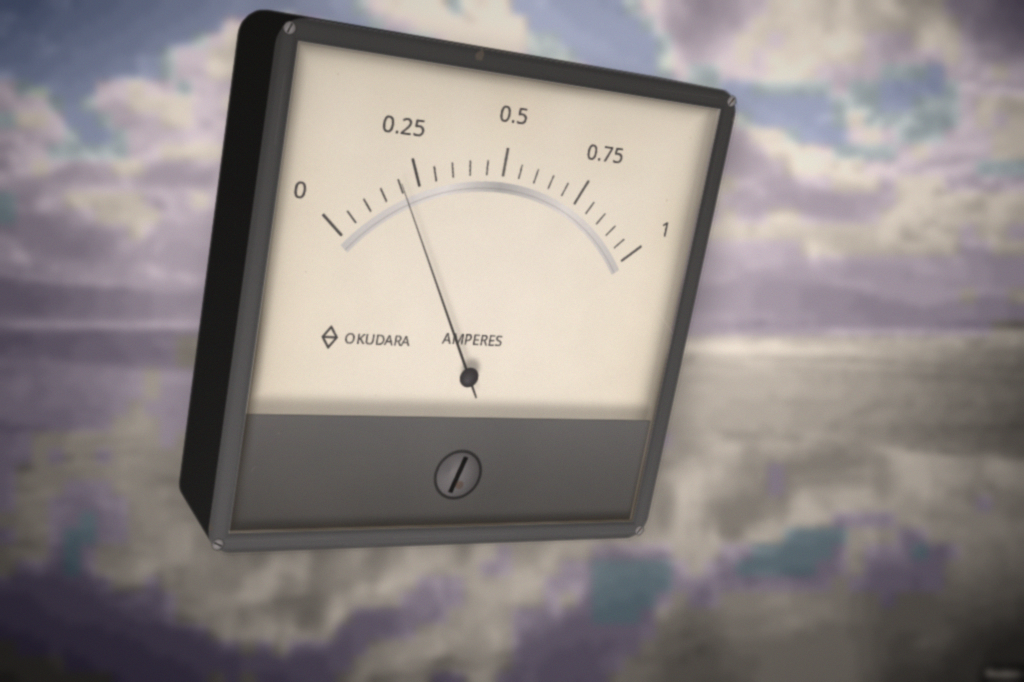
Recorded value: A 0.2
